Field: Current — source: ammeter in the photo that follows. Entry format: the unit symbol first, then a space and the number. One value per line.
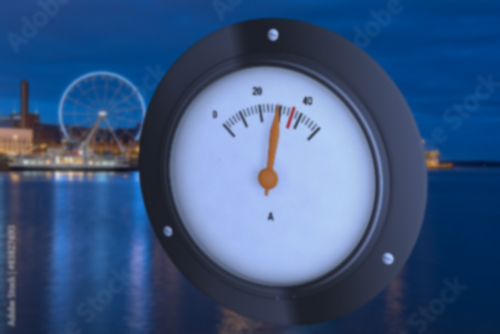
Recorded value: A 30
